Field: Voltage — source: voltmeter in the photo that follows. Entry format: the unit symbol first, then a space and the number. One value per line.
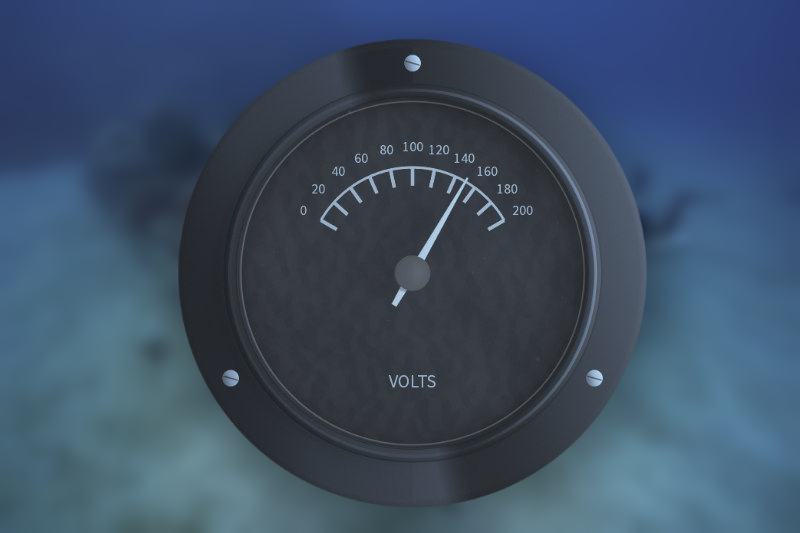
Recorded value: V 150
